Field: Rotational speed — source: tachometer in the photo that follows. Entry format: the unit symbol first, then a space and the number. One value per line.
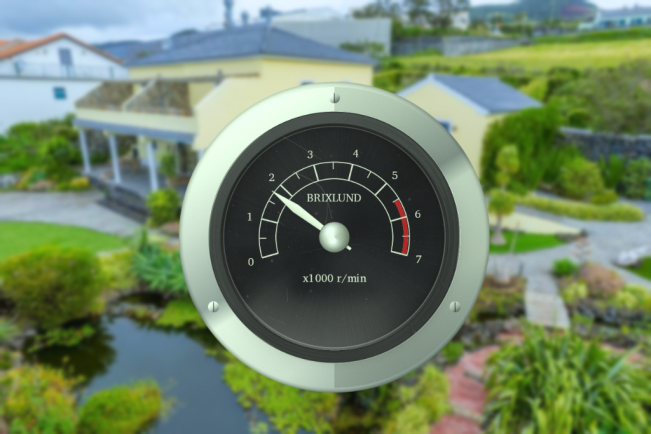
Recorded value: rpm 1750
